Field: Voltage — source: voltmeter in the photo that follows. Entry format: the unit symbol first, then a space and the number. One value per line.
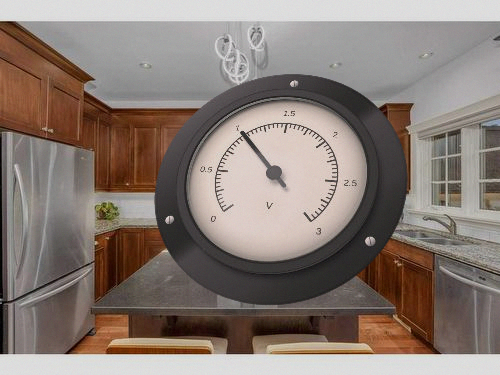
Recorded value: V 1
